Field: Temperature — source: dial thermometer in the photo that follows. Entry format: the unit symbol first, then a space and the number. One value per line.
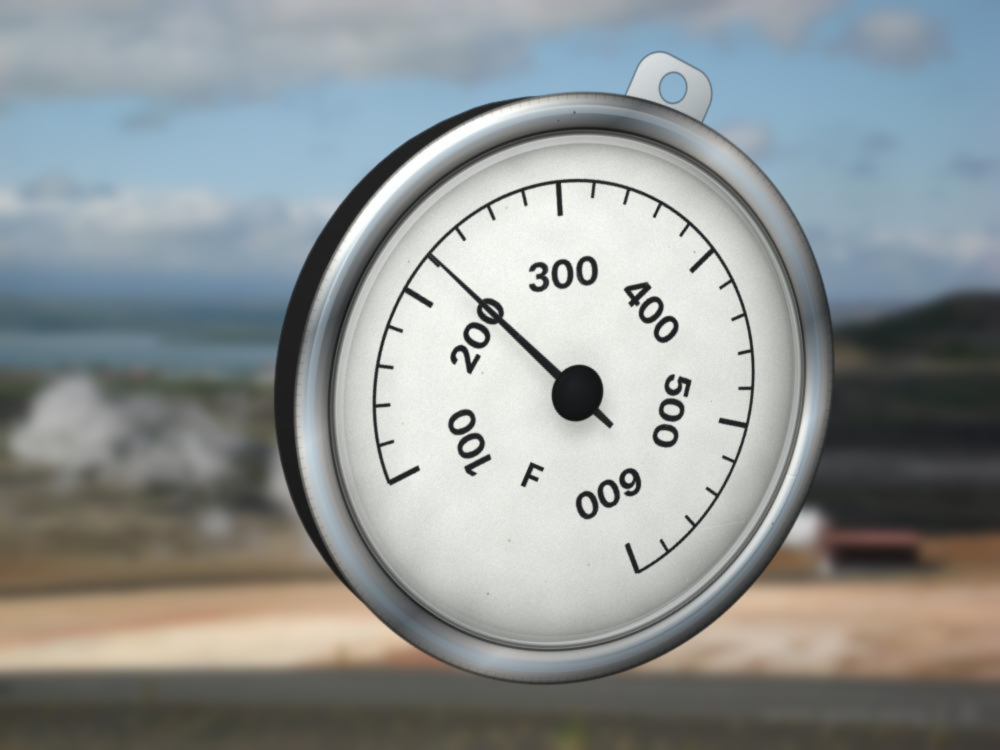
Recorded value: °F 220
